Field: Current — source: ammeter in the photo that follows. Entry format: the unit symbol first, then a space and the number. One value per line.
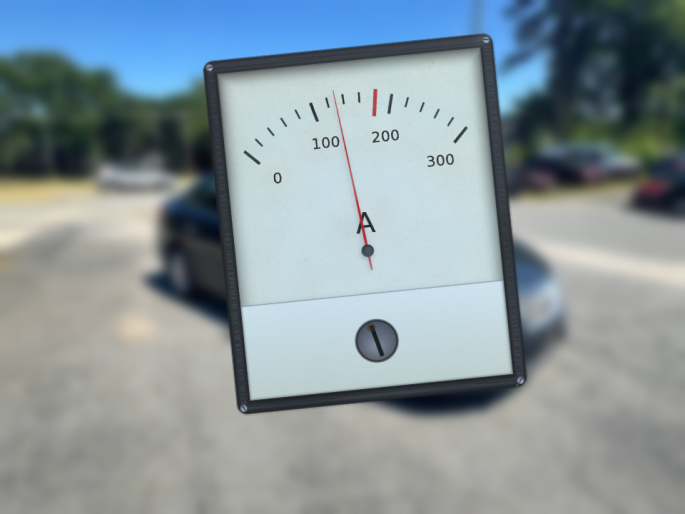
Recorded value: A 130
